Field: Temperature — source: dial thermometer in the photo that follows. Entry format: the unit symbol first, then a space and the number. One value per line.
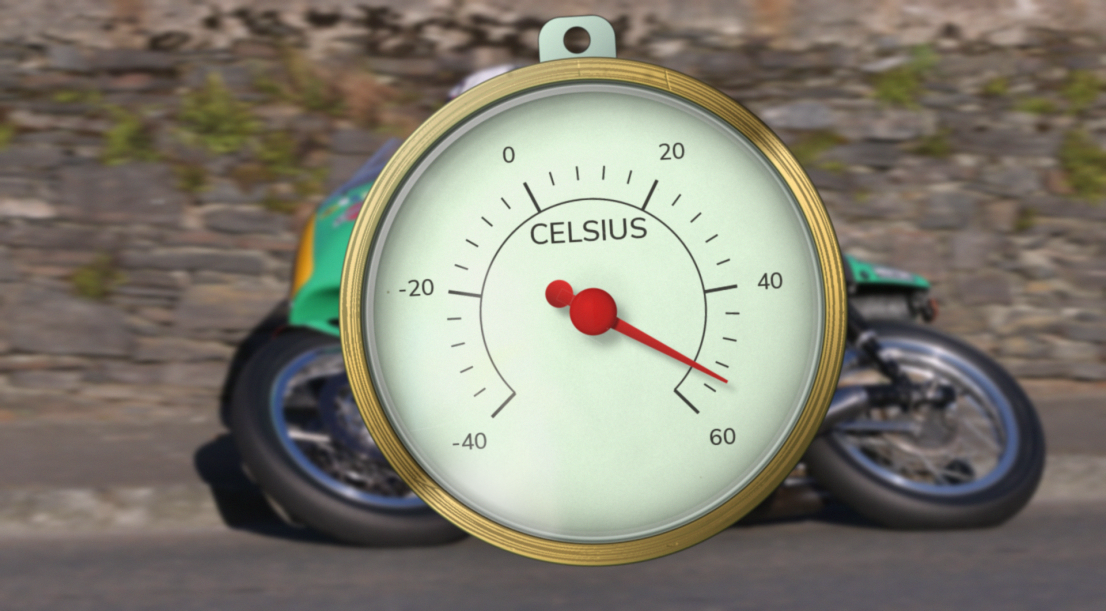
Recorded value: °C 54
